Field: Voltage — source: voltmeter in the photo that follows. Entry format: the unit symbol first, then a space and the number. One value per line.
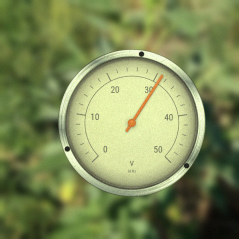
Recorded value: V 31
